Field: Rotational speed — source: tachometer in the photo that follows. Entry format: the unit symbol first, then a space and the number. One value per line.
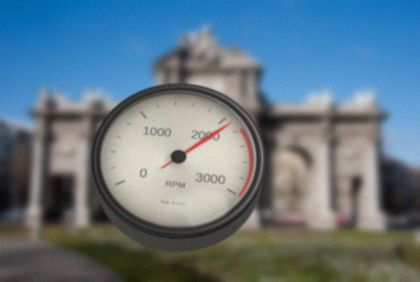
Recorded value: rpm 2100
